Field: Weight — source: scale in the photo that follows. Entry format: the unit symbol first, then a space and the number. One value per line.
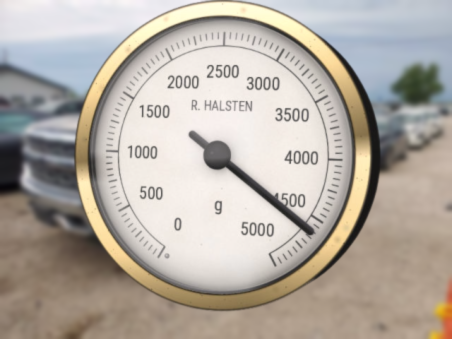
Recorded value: g 4600
